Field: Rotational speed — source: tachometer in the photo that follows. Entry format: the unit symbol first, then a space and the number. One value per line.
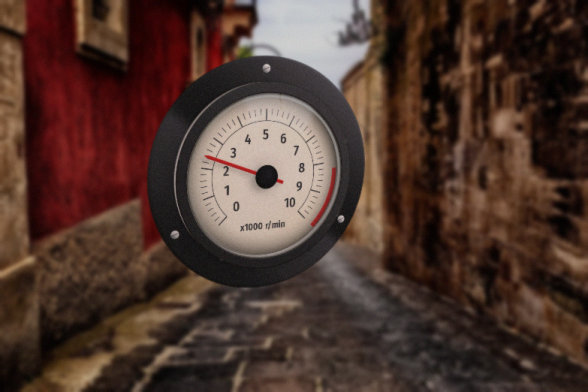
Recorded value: rpm 2400
